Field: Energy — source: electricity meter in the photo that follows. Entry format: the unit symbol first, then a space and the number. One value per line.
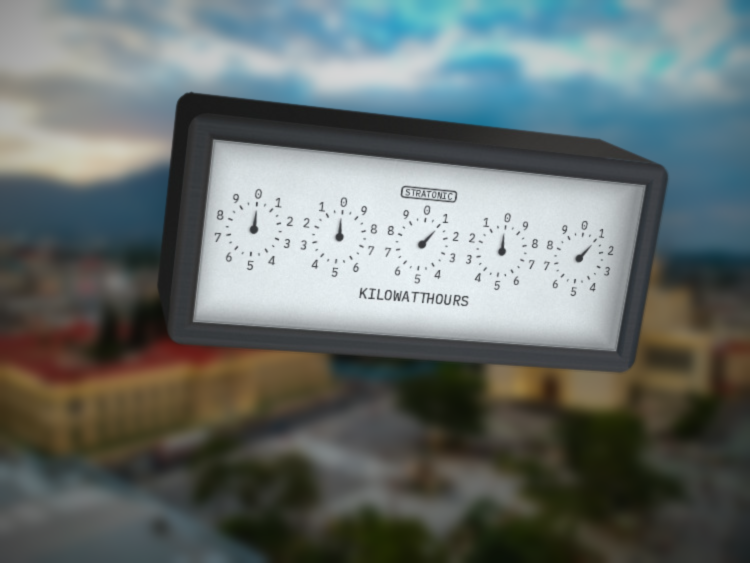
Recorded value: kWh 101
